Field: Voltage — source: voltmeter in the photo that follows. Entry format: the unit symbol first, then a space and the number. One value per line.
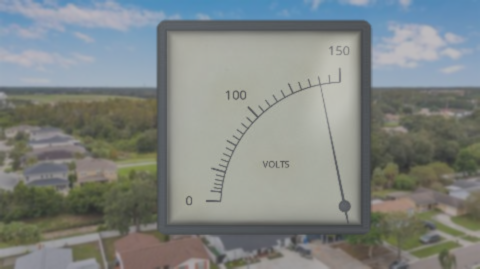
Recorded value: V 140
